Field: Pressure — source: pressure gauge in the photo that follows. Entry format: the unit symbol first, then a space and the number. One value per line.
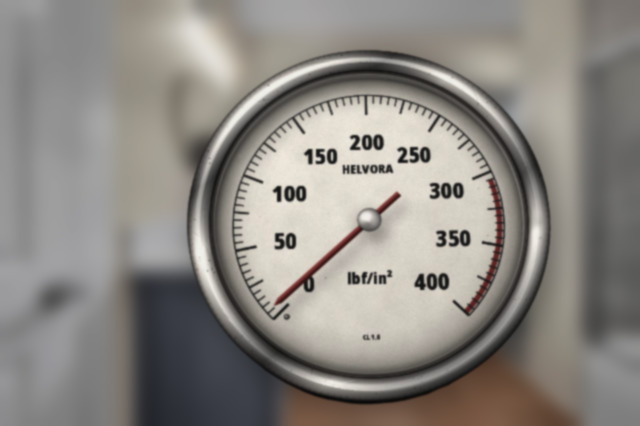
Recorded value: psi 5
